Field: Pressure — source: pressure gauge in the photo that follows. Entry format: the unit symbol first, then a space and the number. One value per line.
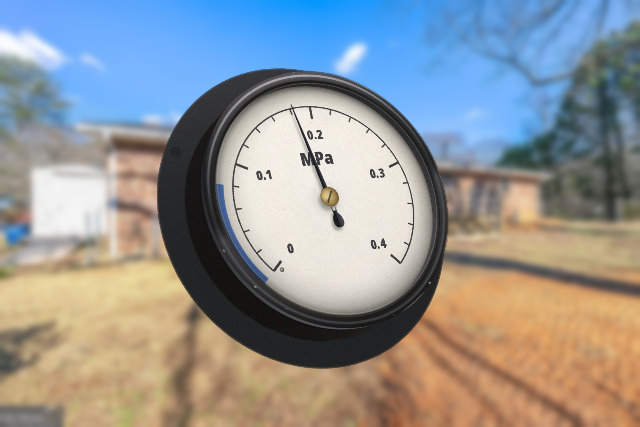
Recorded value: MPa 0.18
